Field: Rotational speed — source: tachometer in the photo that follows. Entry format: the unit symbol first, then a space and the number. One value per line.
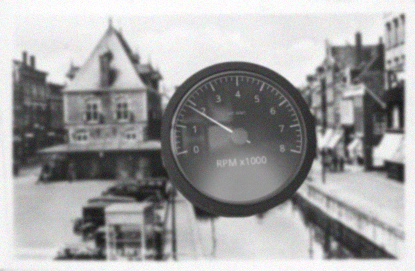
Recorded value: rpm 1800
